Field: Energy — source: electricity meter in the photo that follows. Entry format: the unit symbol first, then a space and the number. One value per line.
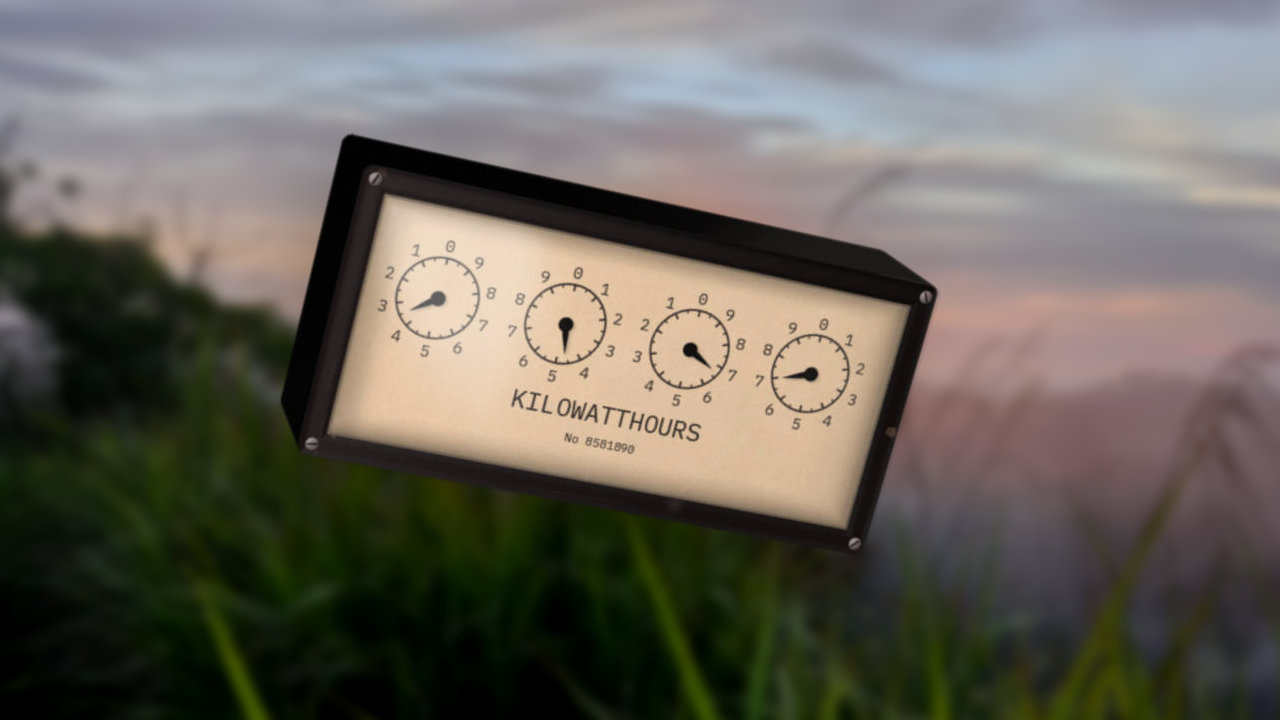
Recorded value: kWh 3467
